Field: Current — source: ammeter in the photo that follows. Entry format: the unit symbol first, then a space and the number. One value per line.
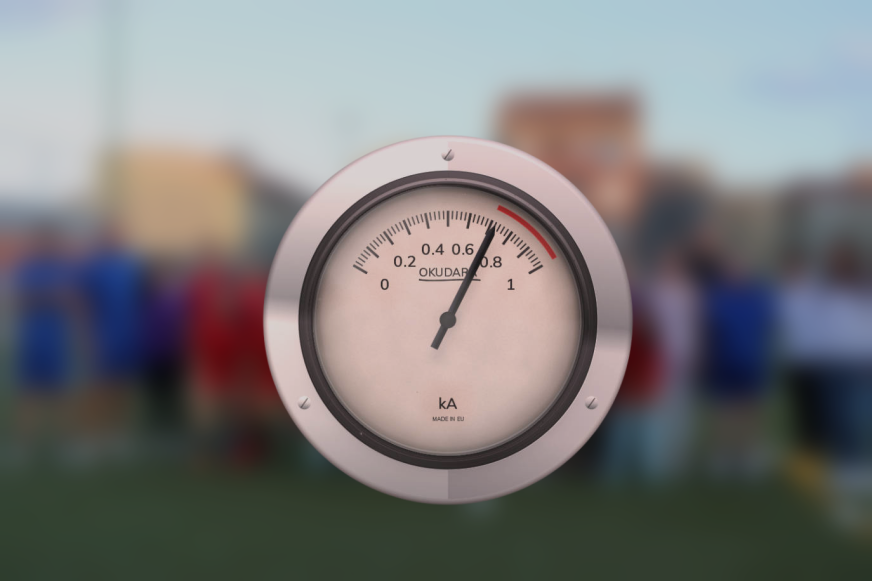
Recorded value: kA 0.72
